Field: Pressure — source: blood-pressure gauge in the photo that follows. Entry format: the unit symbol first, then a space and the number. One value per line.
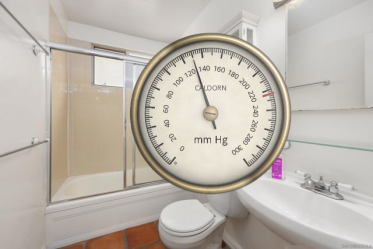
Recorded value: mmHg 130
